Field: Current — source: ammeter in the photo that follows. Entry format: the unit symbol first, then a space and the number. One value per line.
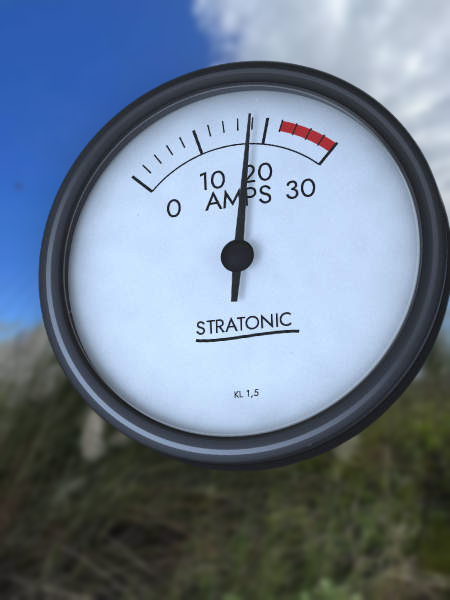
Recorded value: A 18
